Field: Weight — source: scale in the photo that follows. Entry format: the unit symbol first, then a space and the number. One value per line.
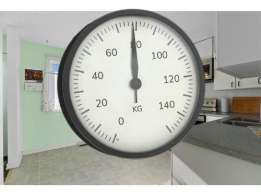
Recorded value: kg 78
